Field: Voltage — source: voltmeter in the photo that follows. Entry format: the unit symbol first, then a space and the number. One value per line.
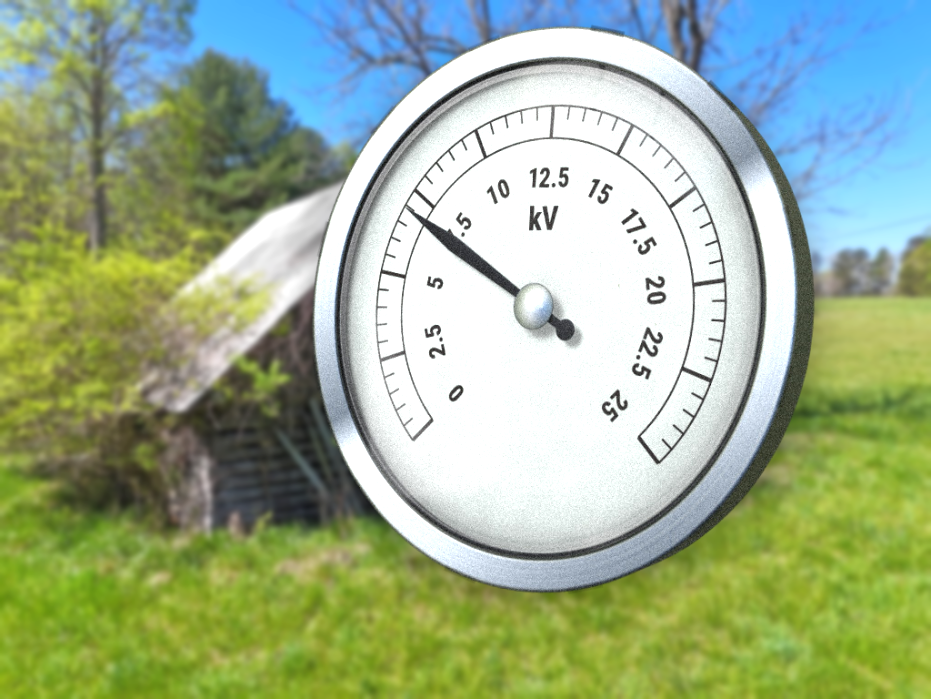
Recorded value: kV 7
